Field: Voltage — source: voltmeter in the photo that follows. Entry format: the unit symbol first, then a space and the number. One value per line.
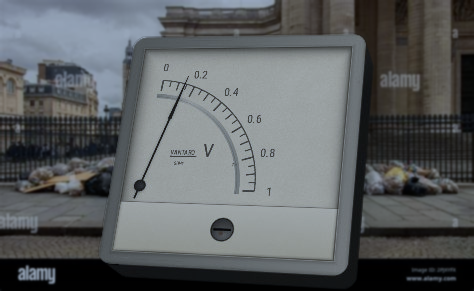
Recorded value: V 0.15
